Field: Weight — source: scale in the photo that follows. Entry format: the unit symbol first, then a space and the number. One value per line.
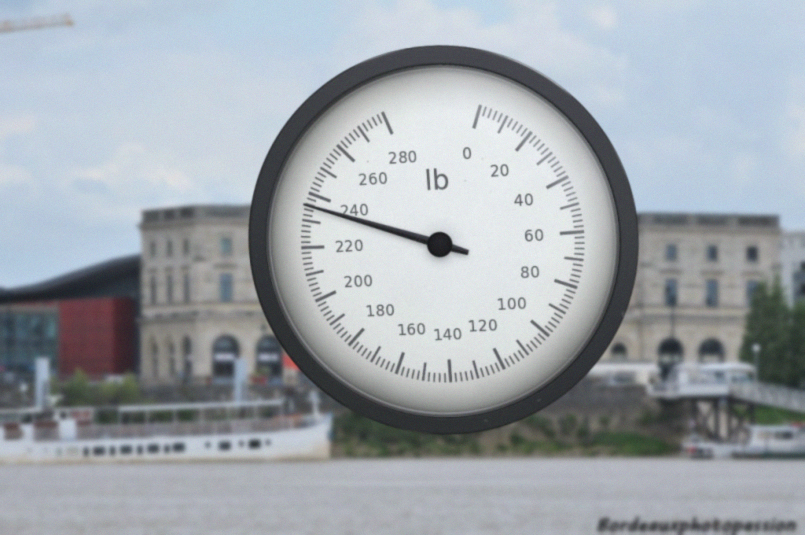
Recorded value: lb 236
